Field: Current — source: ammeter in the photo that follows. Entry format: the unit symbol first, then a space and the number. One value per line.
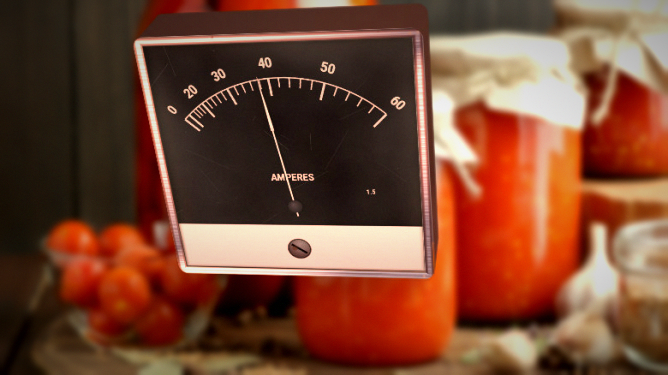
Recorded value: A 38
